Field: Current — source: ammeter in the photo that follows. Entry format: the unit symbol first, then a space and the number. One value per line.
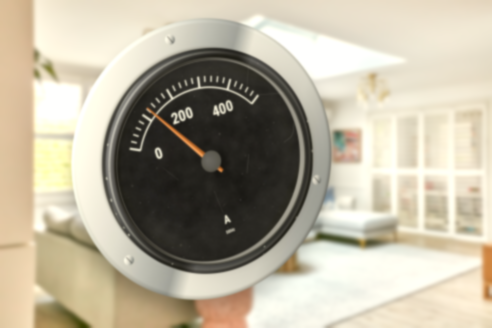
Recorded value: A 120
